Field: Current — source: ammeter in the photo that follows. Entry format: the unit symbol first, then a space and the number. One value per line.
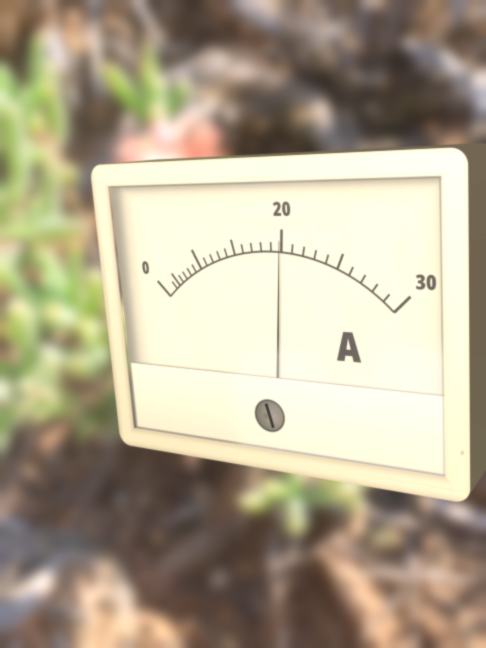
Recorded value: A 20
